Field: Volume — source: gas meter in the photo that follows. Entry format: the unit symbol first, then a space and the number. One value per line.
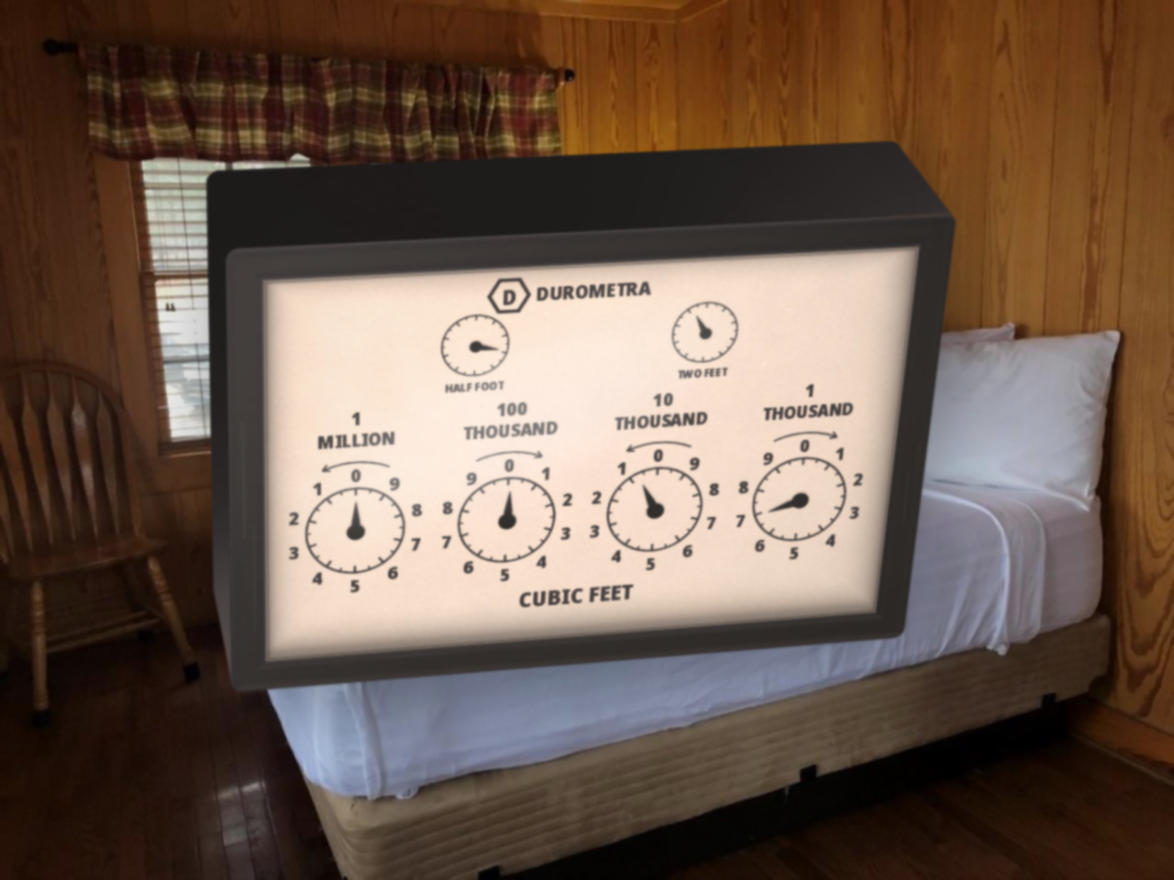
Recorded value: ft³ 700
